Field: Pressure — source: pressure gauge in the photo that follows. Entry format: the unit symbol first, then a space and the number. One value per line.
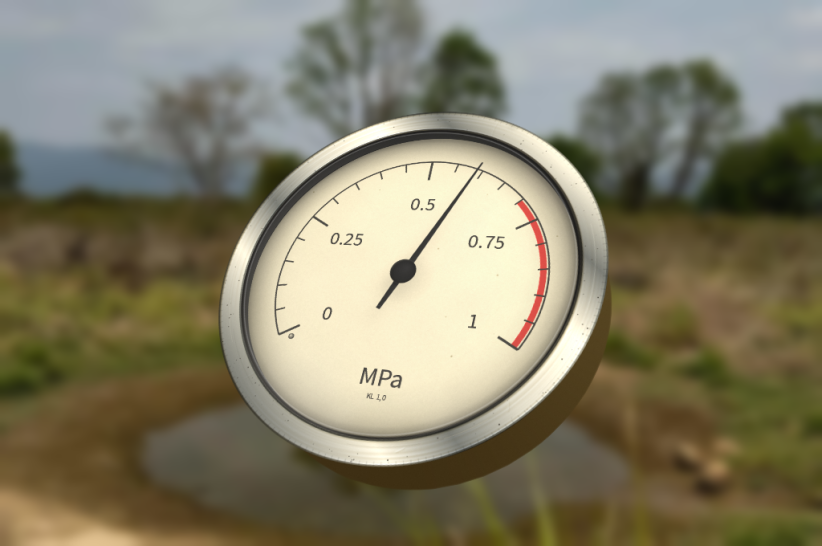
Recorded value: MPa 0.6
